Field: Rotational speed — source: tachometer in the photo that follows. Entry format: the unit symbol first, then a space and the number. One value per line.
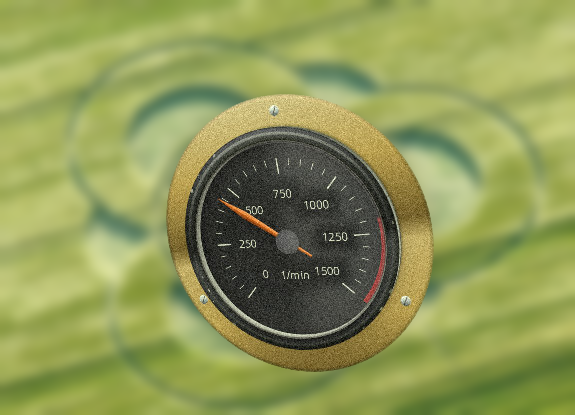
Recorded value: rpm 450
